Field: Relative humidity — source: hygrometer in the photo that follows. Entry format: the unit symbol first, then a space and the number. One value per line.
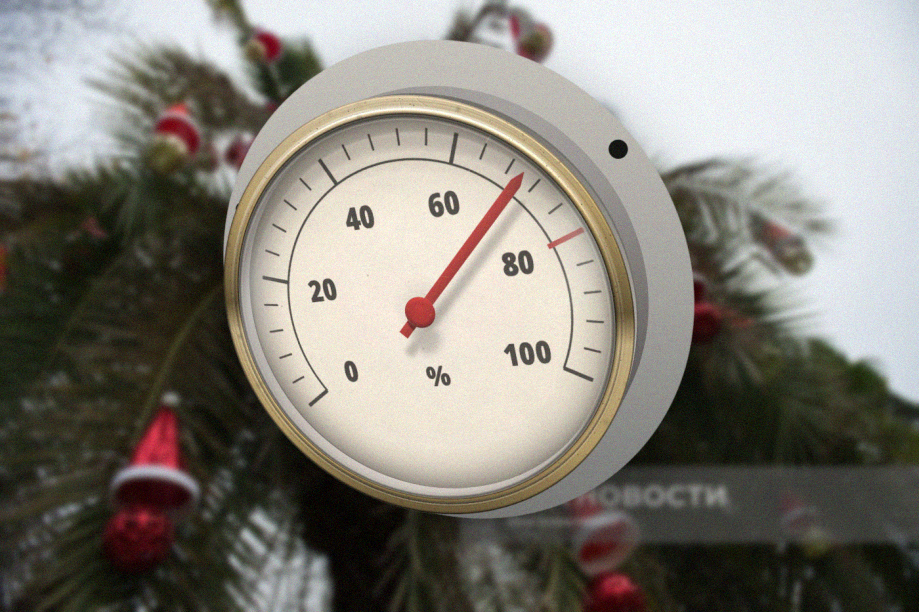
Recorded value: % 70
